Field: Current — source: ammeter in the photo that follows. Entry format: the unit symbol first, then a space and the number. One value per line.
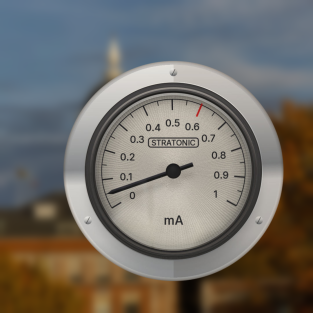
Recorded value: mA 0.05
